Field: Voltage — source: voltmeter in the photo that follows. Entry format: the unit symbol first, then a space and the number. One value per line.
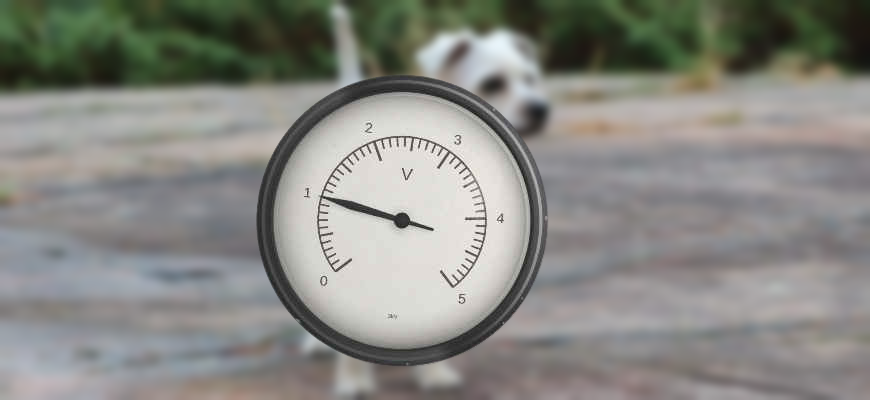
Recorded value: V 1
